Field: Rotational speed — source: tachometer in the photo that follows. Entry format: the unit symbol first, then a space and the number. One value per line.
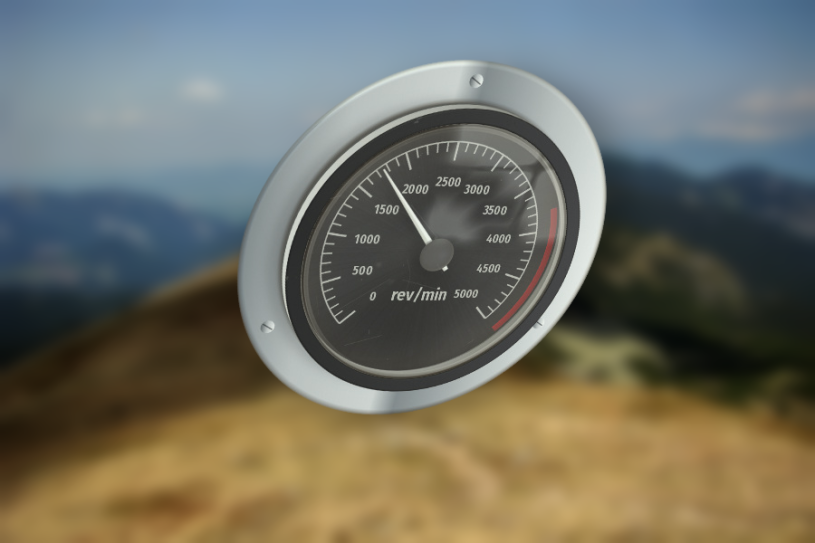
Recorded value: rpm 1750
